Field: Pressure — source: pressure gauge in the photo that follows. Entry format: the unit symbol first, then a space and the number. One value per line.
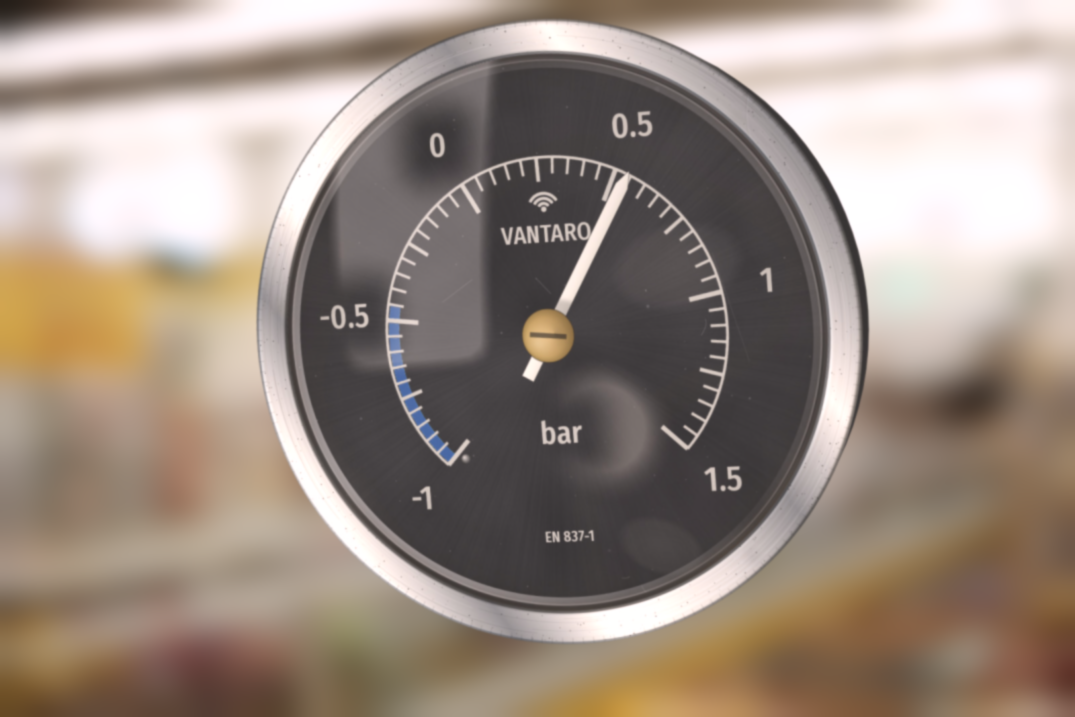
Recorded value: bar 0.55
